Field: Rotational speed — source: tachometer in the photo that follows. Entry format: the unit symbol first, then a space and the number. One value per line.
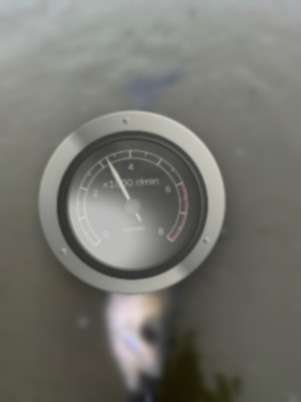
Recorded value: rpm 3250
